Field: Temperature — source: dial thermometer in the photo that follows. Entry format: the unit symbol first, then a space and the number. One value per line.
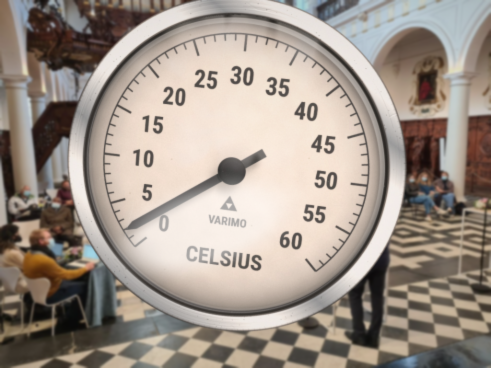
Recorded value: °C 2
